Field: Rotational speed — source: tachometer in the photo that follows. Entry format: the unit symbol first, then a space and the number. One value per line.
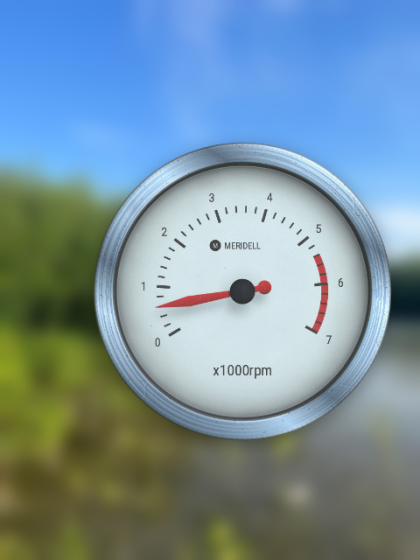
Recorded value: rpm 600
